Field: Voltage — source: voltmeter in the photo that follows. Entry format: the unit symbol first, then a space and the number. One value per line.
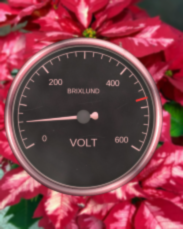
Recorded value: V 60
